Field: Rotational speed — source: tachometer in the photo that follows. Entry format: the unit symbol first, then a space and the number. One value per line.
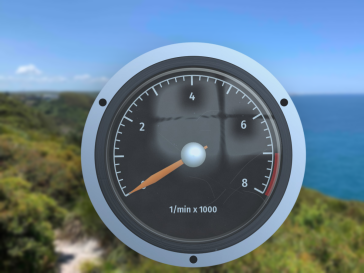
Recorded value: rpm 0
